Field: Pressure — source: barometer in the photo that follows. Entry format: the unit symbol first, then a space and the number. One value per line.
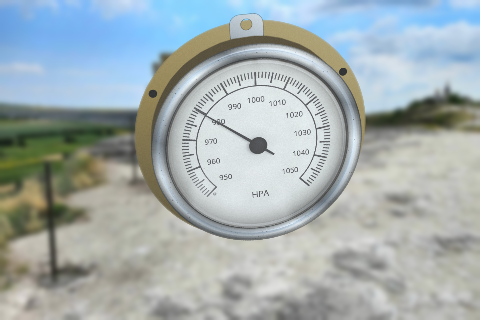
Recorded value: hPa 980
